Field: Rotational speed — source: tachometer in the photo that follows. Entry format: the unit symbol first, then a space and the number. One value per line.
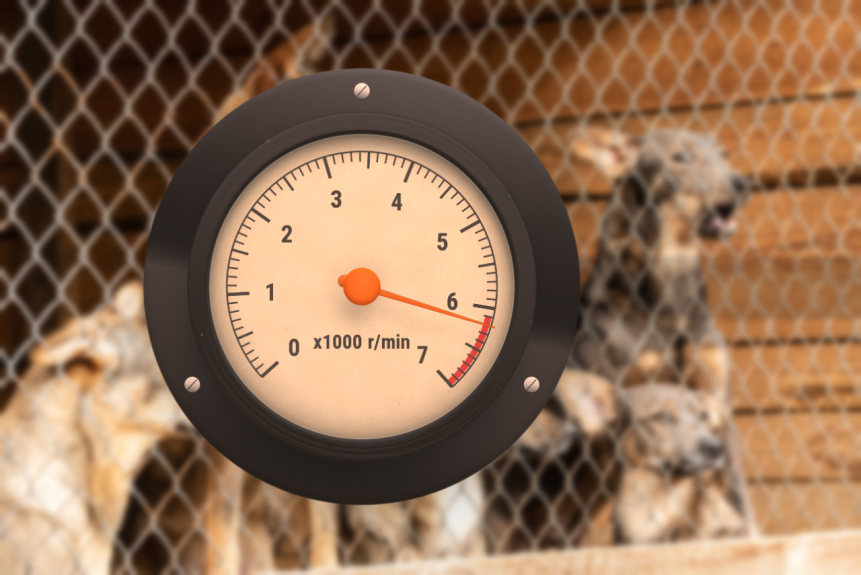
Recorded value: rpm 6200
